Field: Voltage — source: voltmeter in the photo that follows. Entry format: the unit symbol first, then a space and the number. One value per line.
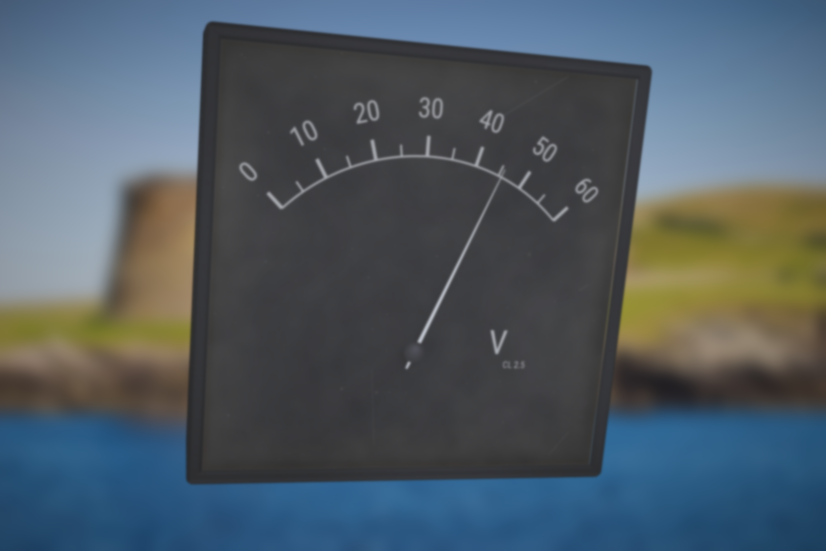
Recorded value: V 45
